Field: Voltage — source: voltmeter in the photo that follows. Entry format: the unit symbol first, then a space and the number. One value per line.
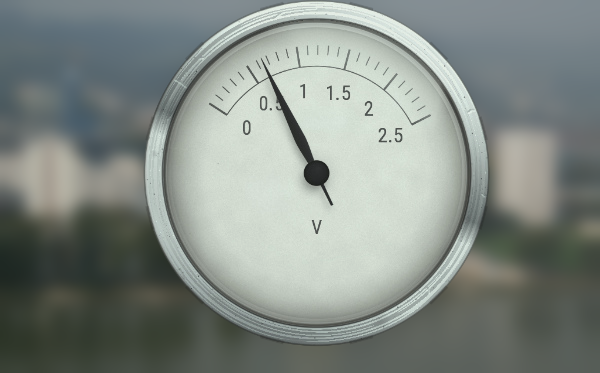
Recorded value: V 0.65
